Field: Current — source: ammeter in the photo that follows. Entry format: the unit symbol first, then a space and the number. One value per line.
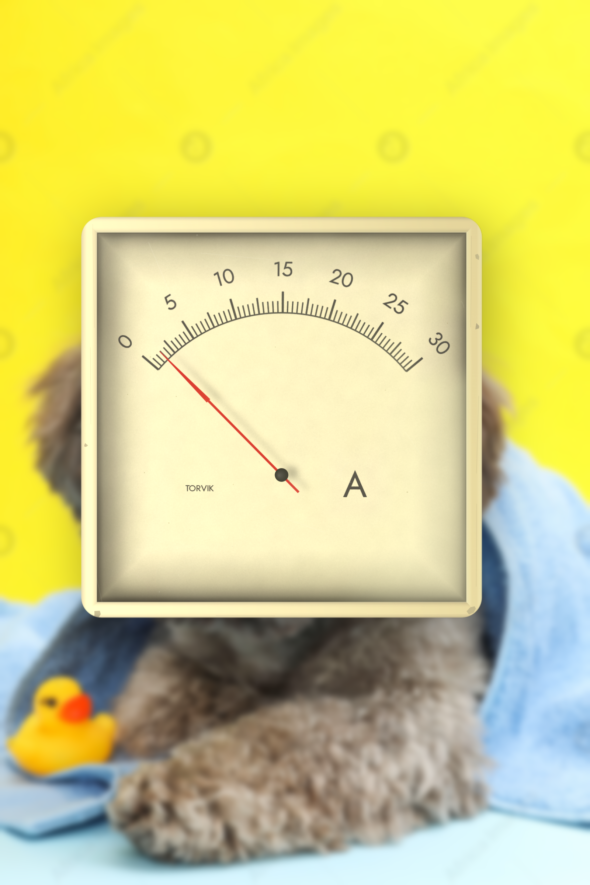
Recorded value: A 1.5
